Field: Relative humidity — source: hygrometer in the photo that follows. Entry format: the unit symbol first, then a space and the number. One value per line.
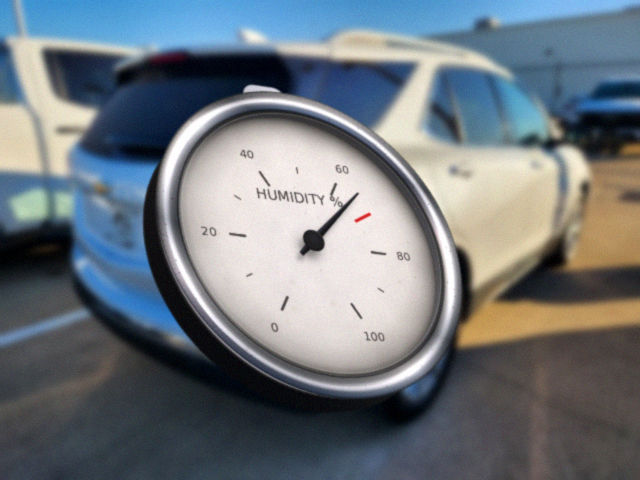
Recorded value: % 65
